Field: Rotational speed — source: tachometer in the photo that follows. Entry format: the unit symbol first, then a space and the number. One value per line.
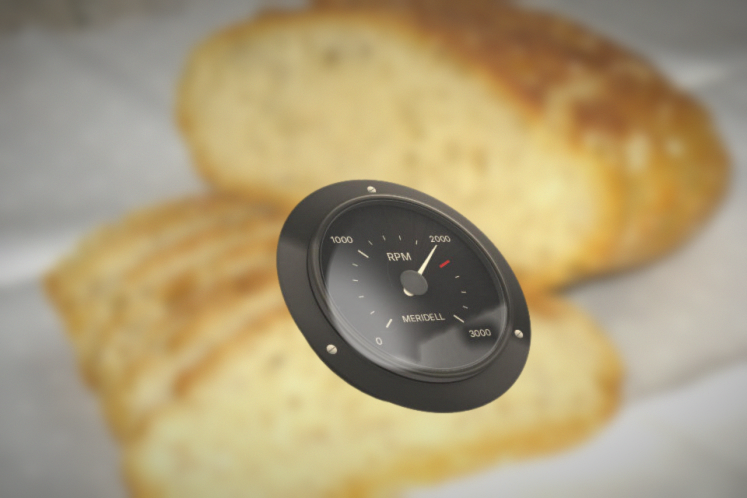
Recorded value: rpm 2000
